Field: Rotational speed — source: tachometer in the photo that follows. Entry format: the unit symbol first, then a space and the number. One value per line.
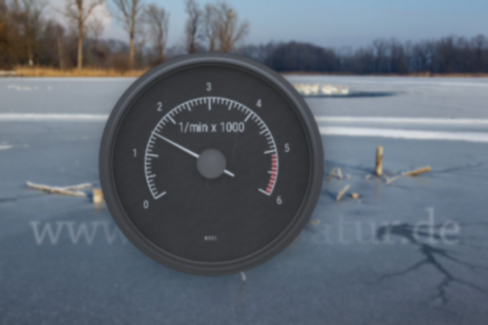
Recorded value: rpm 1500
